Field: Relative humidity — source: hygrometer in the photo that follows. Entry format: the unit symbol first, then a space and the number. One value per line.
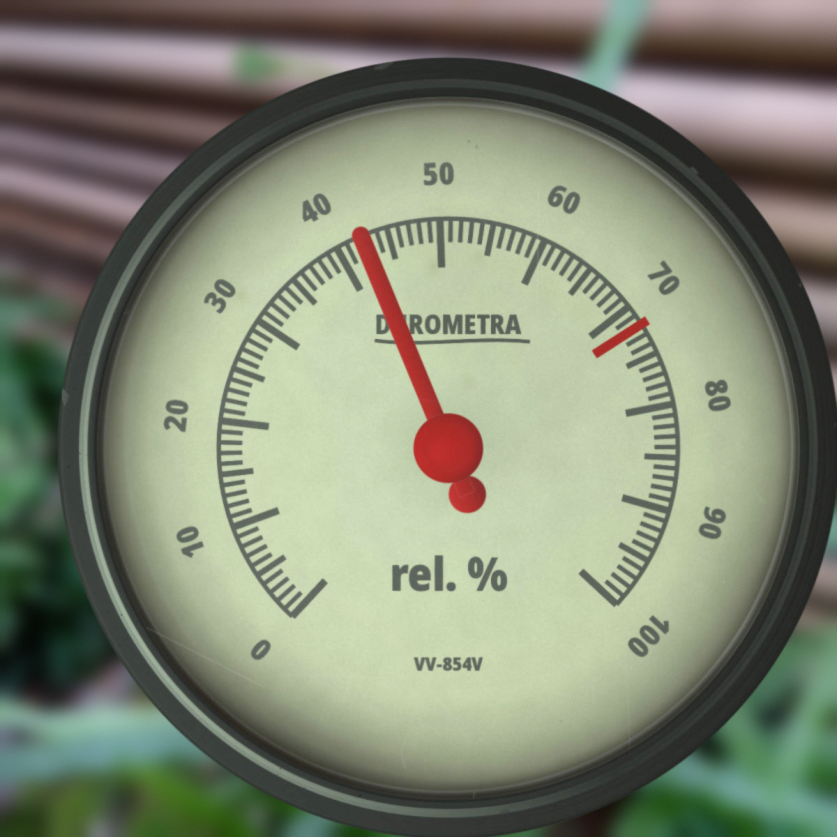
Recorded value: % 42.5
